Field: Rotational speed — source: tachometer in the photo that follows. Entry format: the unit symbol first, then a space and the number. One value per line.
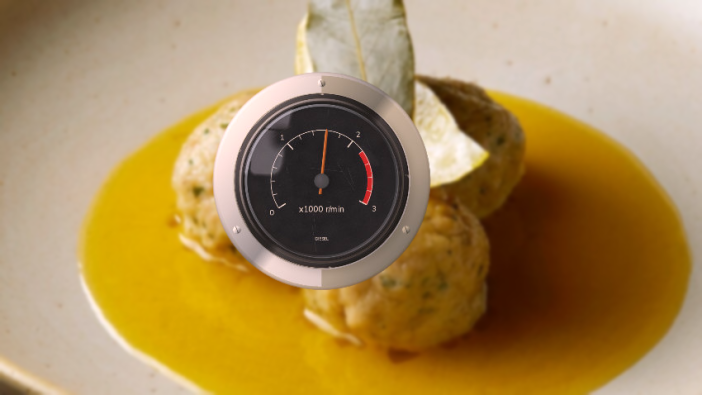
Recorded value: rpm 1600
